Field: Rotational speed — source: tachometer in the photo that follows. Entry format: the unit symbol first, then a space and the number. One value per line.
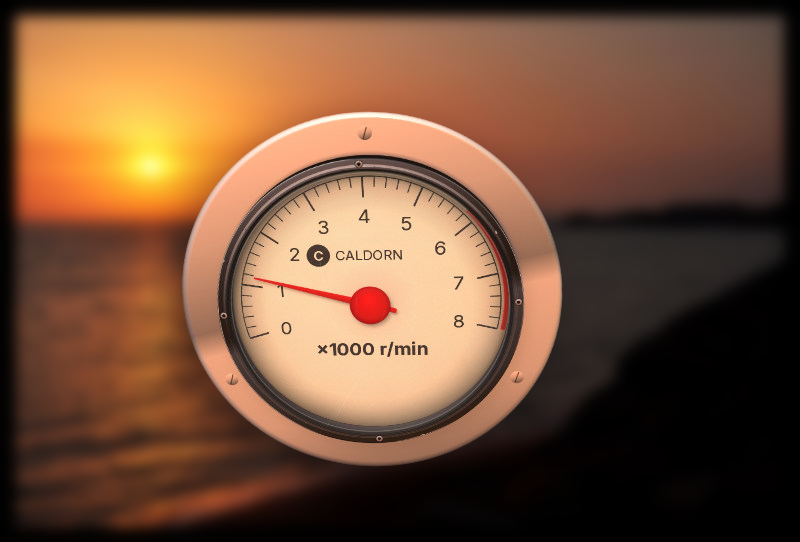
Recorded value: rpm 1200
